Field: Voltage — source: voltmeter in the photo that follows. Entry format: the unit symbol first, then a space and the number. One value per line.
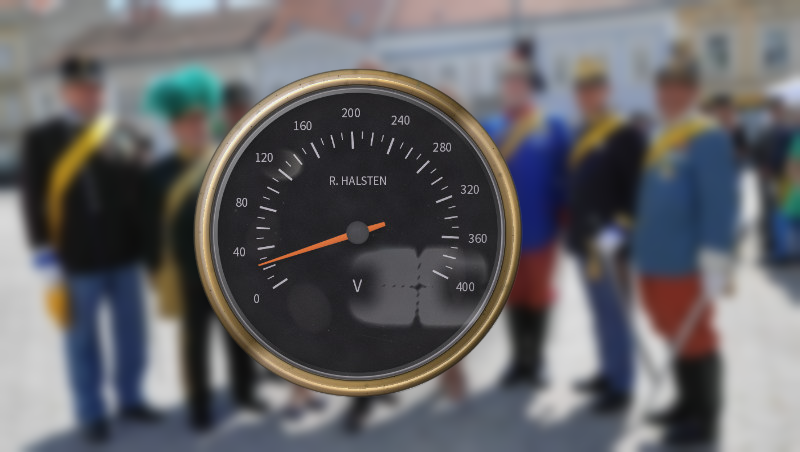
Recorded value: V 25
